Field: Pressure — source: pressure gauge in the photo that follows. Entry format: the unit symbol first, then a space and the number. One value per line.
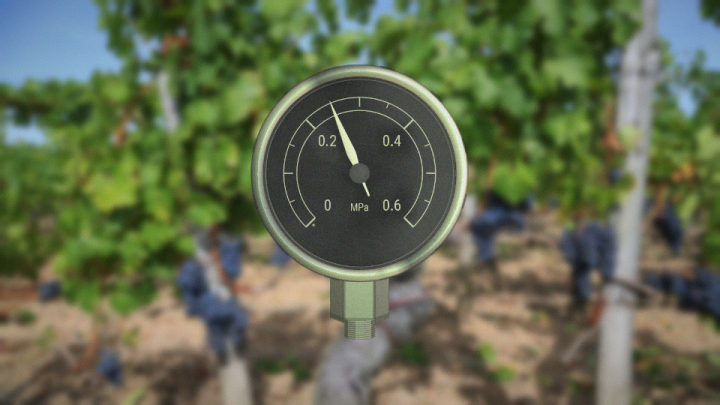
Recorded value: MPa 0.25
